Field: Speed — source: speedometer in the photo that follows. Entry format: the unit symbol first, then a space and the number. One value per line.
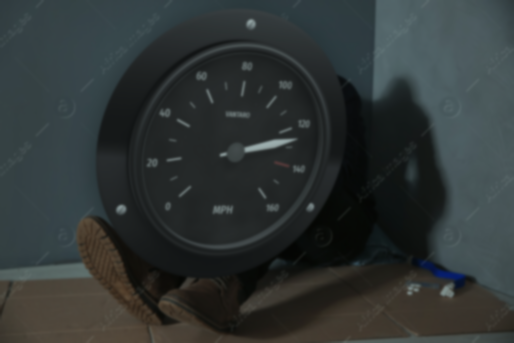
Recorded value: mph 125
